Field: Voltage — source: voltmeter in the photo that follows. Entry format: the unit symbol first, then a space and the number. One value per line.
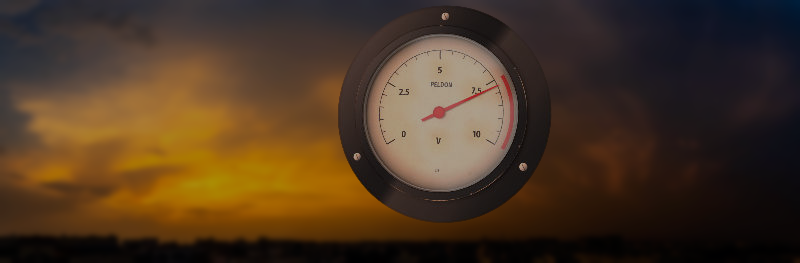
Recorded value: V 7.75
